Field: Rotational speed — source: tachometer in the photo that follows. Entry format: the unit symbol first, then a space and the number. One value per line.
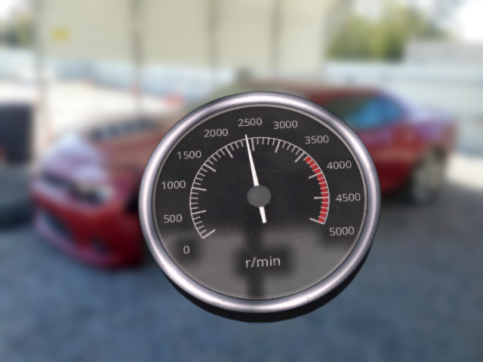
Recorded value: rpm 2400
